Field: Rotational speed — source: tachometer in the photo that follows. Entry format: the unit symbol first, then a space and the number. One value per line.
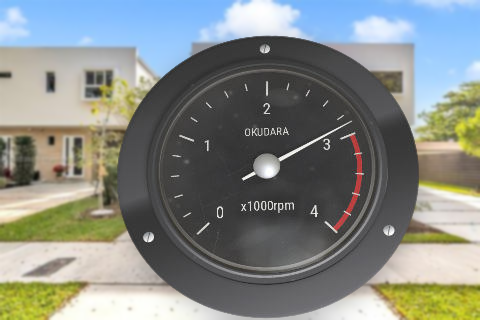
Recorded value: rpm 2900
